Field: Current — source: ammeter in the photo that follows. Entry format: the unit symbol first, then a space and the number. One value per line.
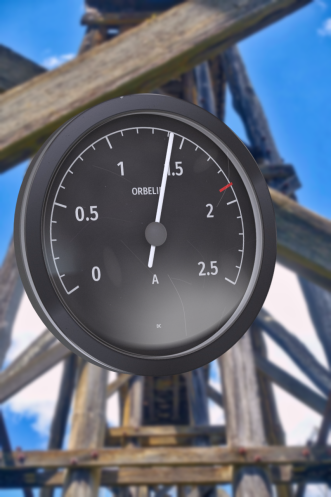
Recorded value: A 1.4
